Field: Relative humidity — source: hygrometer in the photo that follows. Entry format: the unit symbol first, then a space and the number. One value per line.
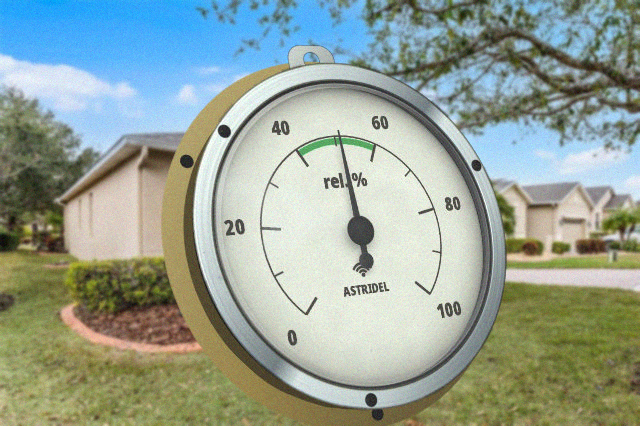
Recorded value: % 50
